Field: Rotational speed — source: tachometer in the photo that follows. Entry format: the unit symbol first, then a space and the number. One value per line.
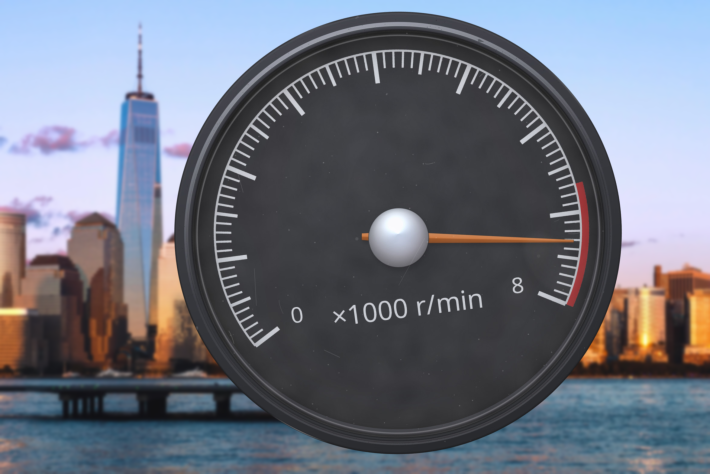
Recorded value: rpm 7300
